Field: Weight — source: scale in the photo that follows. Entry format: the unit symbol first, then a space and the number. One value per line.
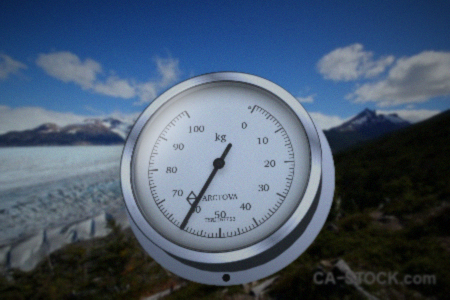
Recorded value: kg 60
